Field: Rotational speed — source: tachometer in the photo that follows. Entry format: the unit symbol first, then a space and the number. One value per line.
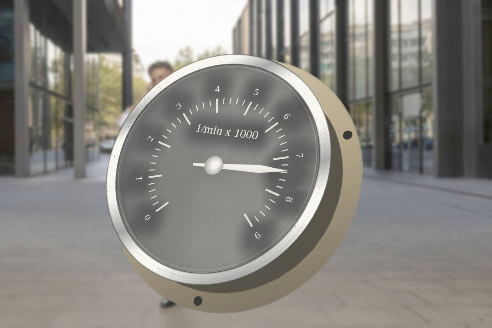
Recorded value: rpm 7400
